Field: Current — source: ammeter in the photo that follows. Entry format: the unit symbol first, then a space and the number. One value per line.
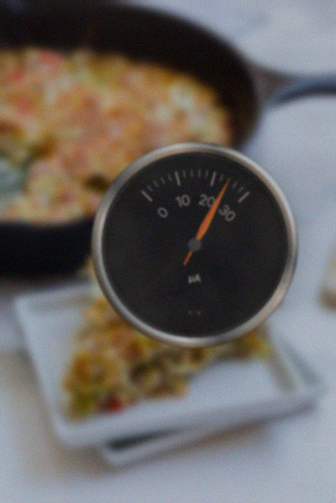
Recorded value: µA 24
